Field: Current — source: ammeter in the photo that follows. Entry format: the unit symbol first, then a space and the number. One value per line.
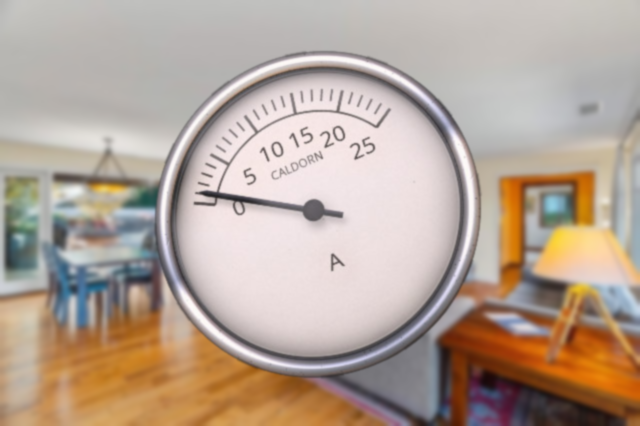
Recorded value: A 1
